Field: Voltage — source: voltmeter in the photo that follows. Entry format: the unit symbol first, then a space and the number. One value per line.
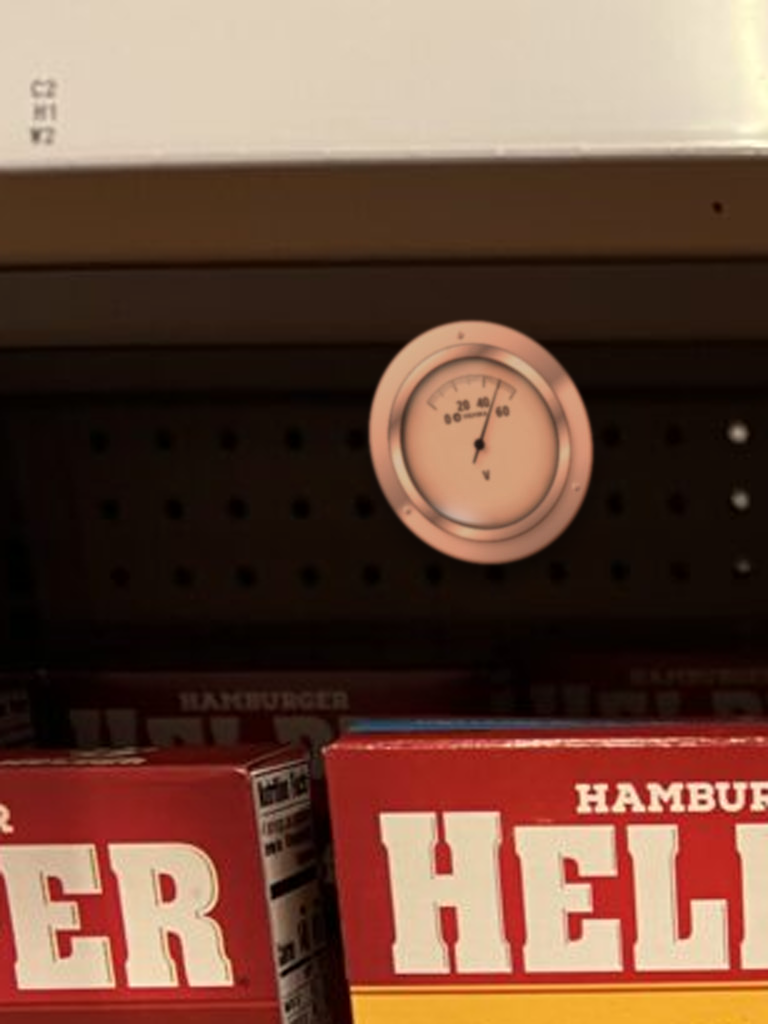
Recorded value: V 50
